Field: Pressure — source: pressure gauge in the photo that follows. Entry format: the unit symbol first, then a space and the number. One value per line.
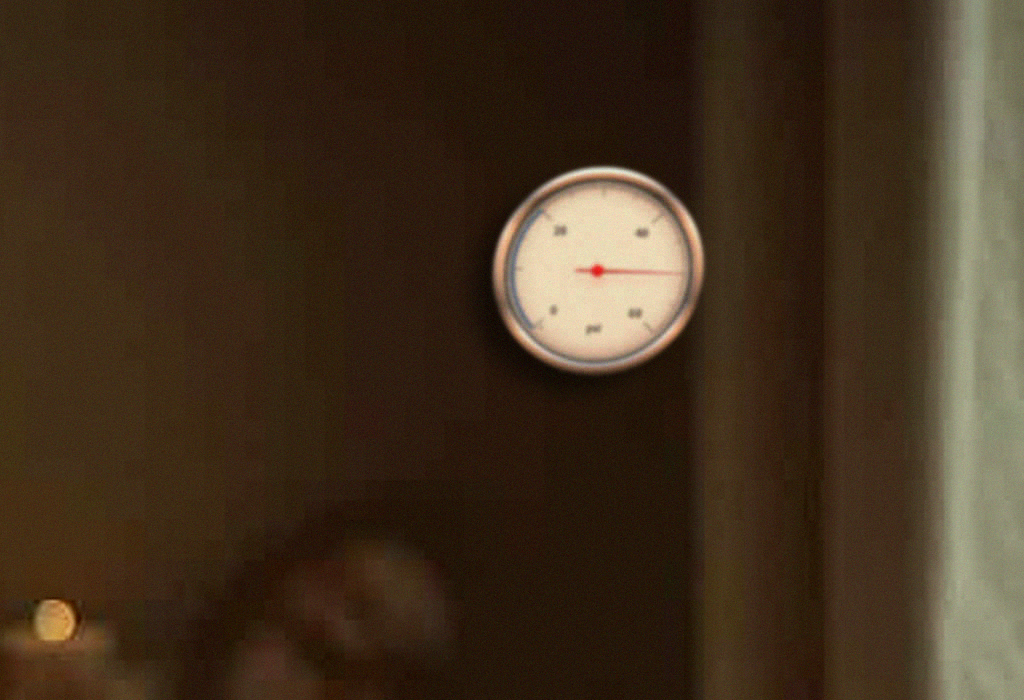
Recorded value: psi 50
